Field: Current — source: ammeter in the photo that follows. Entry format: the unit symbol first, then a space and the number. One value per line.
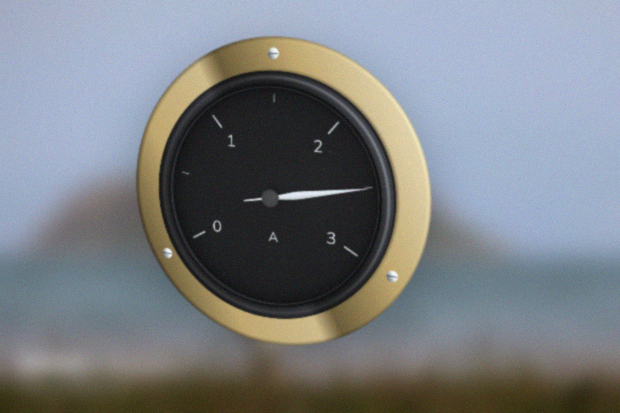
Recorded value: A 2.5
